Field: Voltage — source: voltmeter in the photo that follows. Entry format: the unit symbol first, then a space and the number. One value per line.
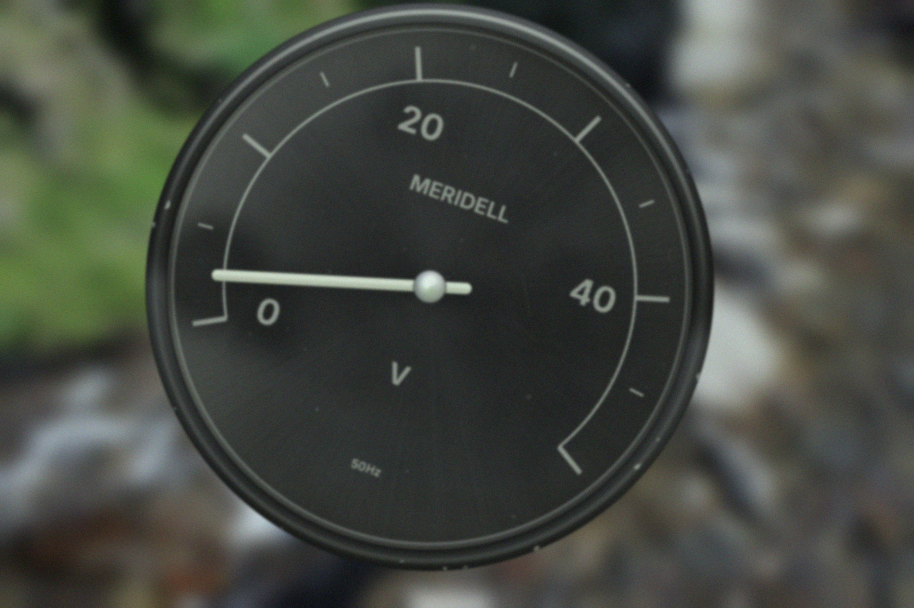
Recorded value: V 2.5
